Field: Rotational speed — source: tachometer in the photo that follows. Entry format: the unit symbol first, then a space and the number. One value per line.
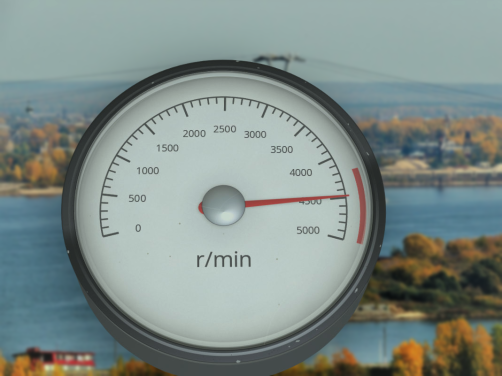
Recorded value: rpm 4500
